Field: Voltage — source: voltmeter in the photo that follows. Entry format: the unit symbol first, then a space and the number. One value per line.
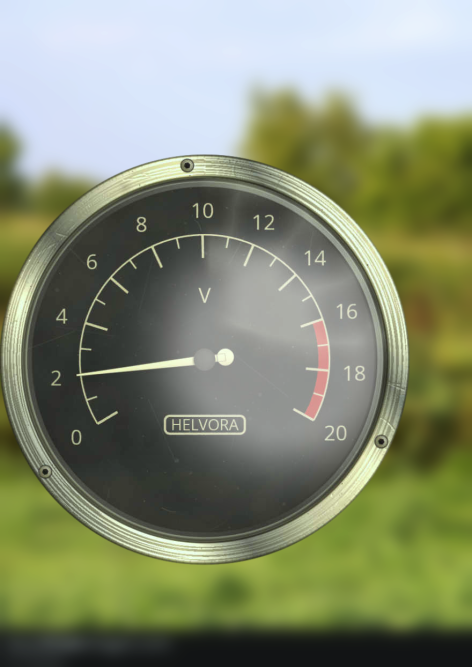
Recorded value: V 2
